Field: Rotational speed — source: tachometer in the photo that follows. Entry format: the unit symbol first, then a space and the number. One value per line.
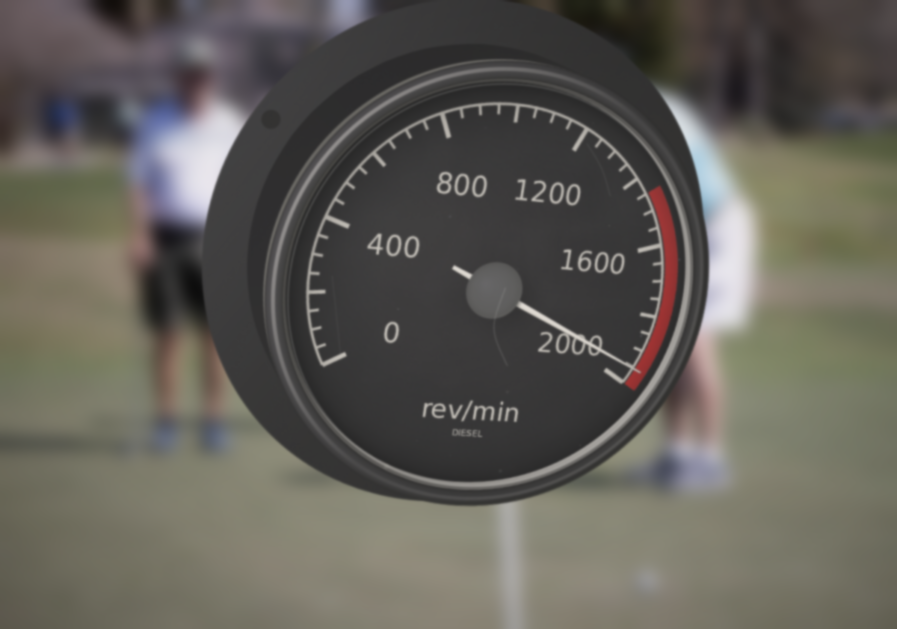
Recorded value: rpm 1950
